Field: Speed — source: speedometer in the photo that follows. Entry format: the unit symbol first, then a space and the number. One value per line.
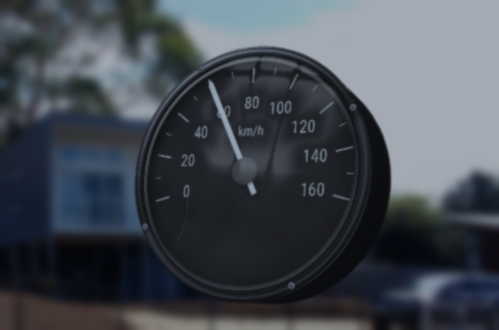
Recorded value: km/h 60
